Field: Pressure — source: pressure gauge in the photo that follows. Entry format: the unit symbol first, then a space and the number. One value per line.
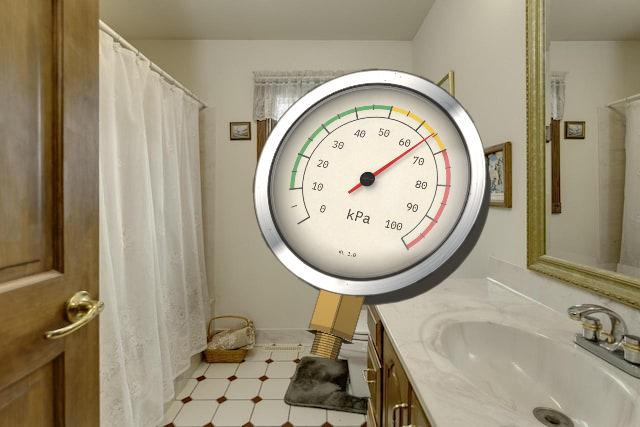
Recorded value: kPa 65
